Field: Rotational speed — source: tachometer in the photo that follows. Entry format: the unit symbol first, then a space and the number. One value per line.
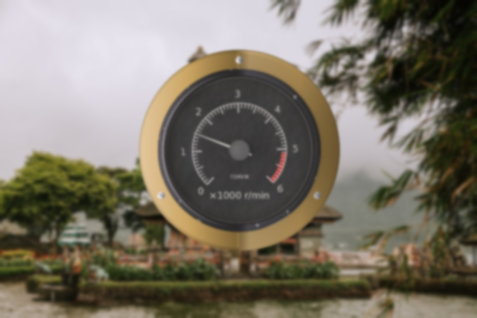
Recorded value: rpm 1500
